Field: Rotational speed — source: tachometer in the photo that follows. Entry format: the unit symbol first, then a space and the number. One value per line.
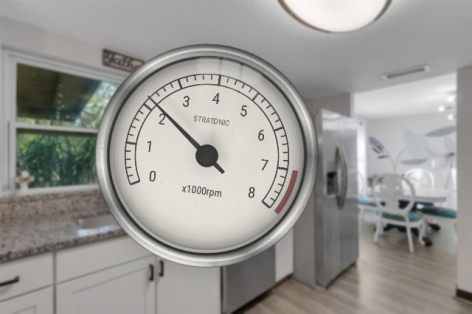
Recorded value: rpm 2200
